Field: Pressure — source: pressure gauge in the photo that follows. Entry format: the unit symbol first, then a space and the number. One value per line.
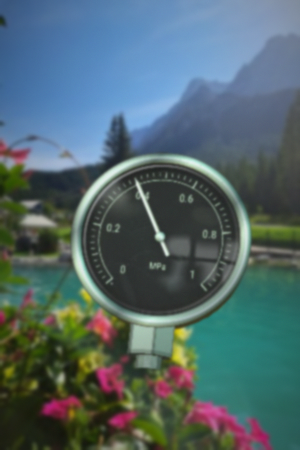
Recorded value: MPa 0.4
